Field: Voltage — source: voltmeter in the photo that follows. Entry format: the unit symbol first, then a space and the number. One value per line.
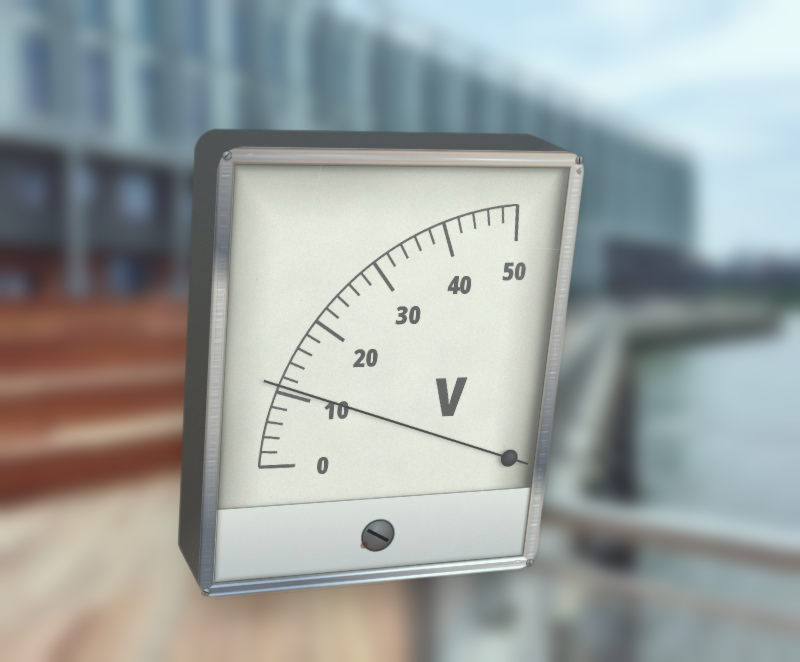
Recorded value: V 11
